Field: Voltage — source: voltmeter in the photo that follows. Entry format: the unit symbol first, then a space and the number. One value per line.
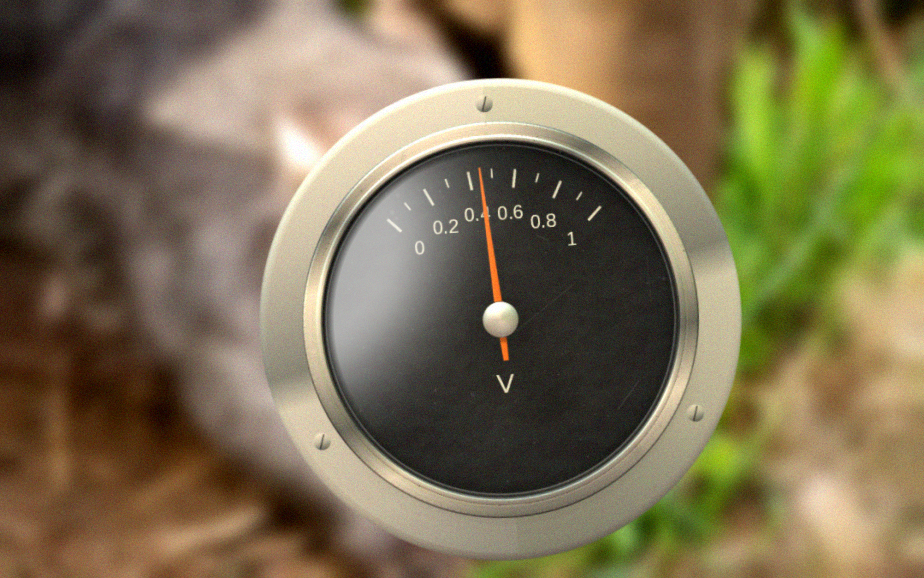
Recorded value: V 0.45
